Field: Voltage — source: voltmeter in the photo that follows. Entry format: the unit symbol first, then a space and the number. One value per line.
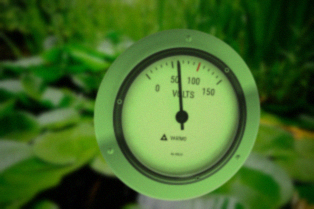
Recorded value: V 60
